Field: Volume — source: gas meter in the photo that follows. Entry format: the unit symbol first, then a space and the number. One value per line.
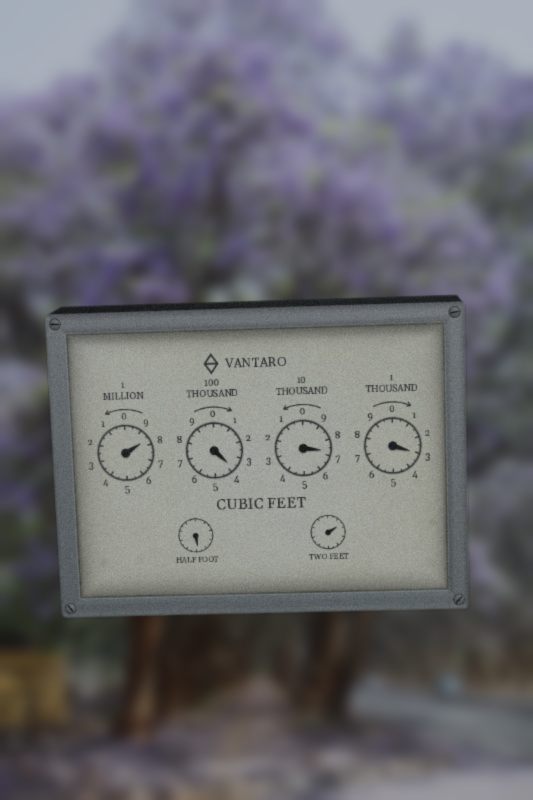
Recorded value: ft³ 837300
